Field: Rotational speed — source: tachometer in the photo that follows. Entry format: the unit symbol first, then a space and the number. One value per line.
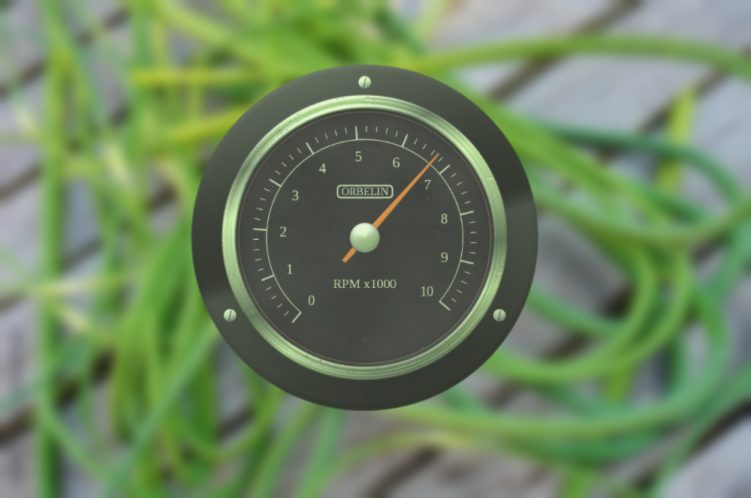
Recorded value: rpm 6700
